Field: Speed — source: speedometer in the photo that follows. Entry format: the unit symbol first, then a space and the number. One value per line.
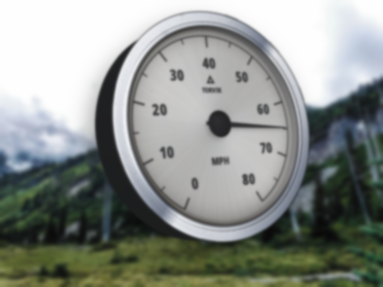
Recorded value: mph 65
